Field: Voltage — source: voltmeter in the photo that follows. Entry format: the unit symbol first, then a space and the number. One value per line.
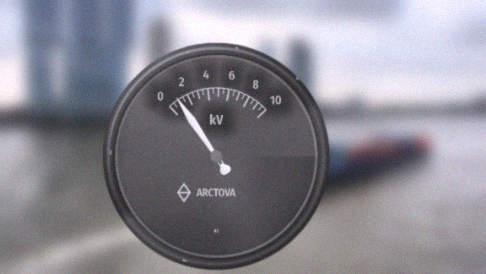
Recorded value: kV 1
